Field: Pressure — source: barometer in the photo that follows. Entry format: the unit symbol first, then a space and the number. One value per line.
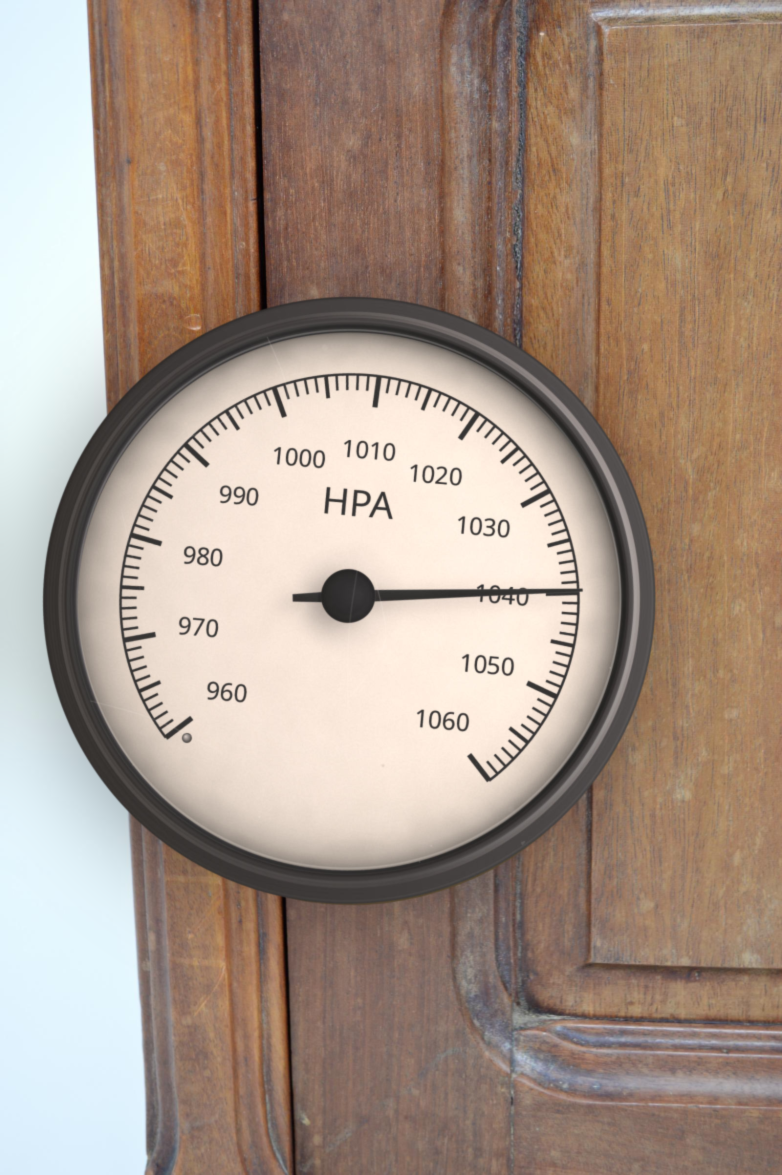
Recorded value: hPa 1040
